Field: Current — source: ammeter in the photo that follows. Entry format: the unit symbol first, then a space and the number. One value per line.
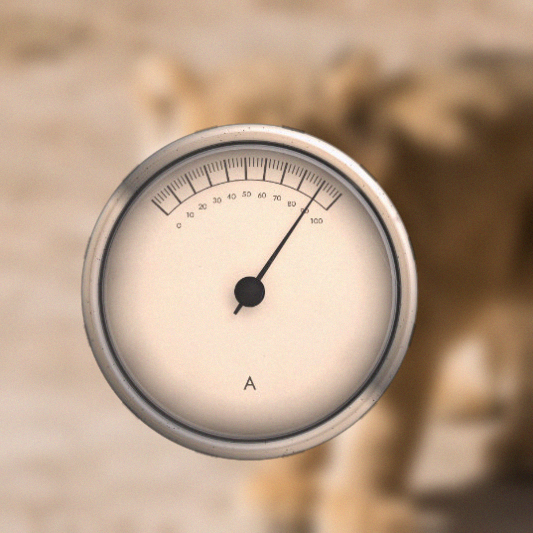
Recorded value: A 90
